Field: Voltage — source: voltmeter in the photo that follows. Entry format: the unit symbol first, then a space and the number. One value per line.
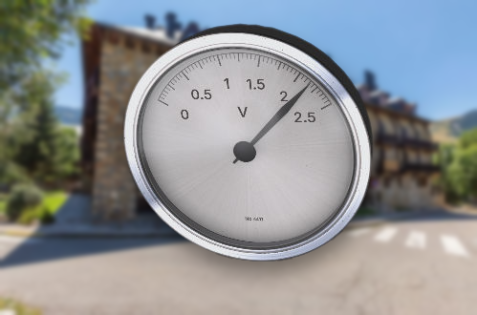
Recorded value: V 2.15
